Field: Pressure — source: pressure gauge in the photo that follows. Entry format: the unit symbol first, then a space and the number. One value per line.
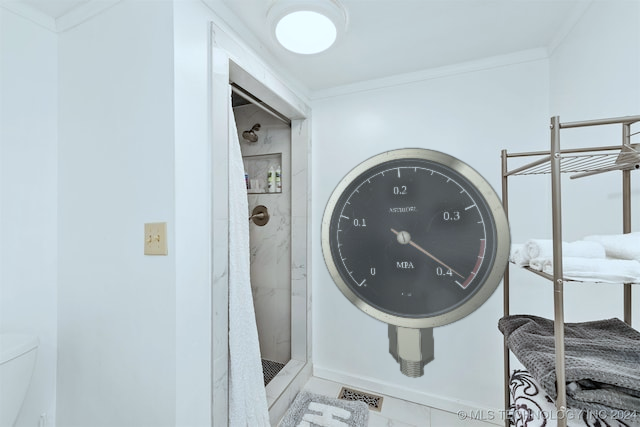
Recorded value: MPa 0.39
